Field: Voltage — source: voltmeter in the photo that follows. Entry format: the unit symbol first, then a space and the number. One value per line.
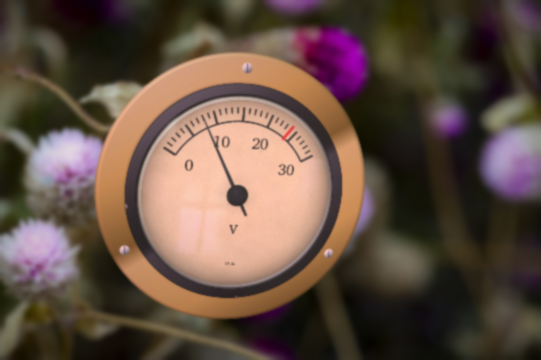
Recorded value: V 8
